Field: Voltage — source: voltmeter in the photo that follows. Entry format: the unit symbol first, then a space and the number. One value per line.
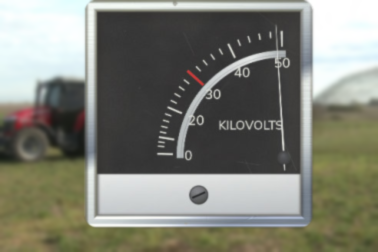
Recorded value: kV 49
